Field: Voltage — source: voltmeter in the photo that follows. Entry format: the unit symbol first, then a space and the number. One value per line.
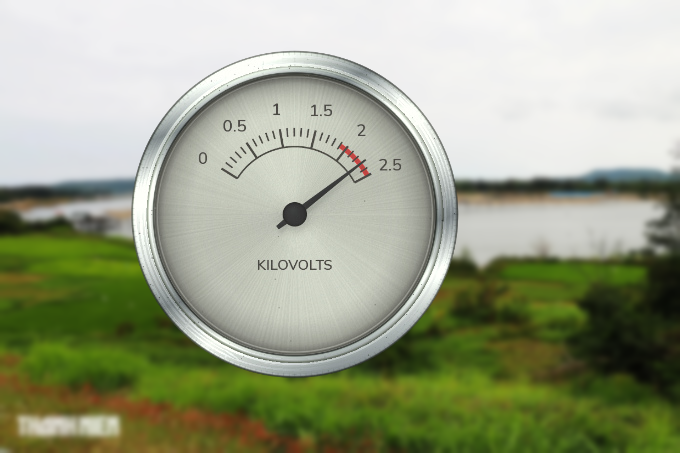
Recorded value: kV 2.3
